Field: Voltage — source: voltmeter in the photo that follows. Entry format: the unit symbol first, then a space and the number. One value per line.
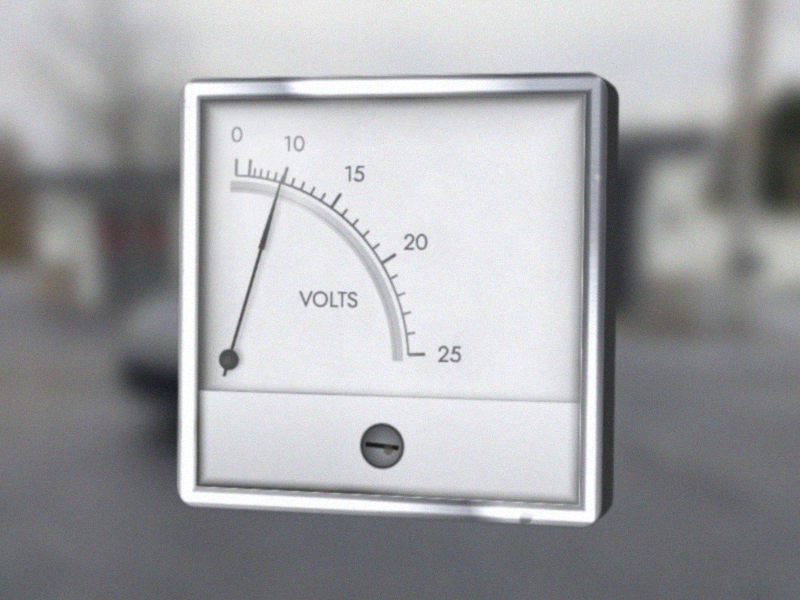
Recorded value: V 10
